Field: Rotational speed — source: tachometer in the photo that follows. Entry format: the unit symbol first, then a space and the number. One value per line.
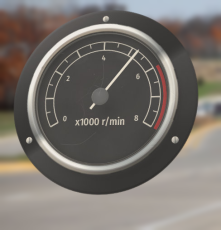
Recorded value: rpm 5250
